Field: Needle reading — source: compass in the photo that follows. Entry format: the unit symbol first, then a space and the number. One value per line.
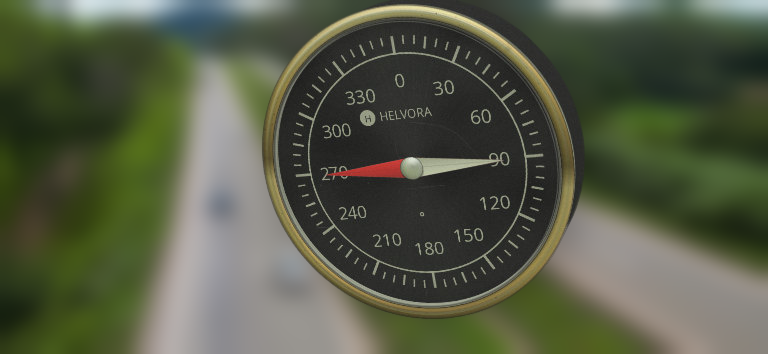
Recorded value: ° 270
